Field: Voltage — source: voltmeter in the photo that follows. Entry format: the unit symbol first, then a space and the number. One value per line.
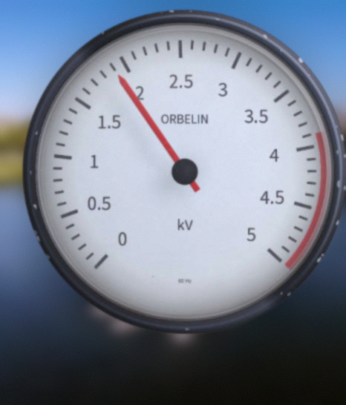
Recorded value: kV 1.9
